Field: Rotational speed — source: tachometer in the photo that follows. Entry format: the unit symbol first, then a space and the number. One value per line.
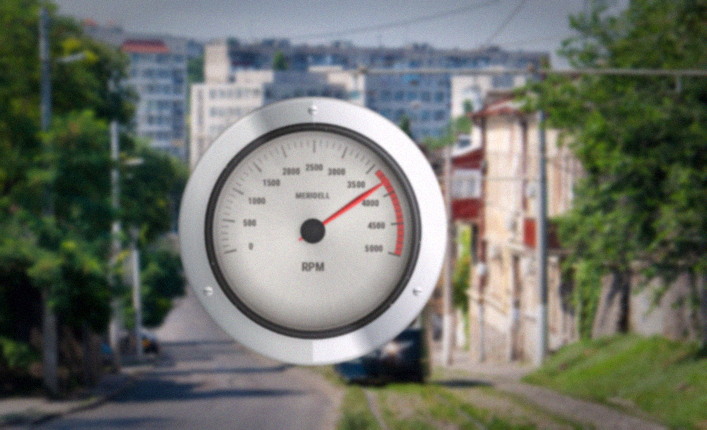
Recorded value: rpm 3800
